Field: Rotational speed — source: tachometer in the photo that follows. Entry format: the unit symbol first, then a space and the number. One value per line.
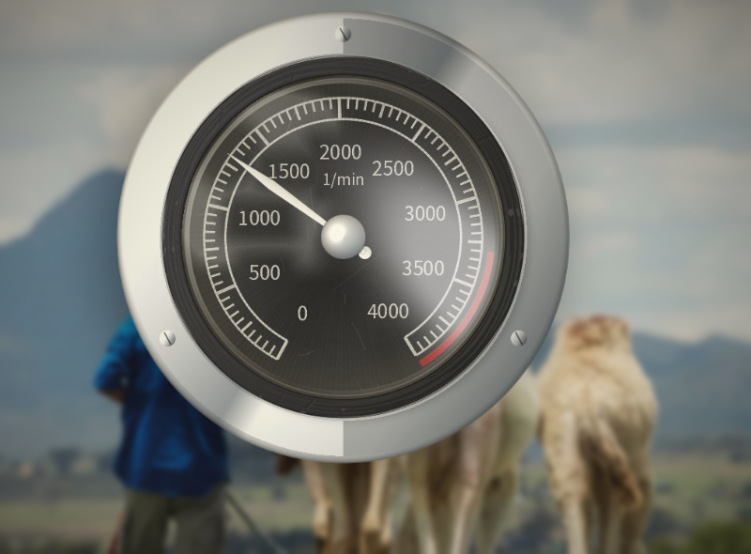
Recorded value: rpm 1300
